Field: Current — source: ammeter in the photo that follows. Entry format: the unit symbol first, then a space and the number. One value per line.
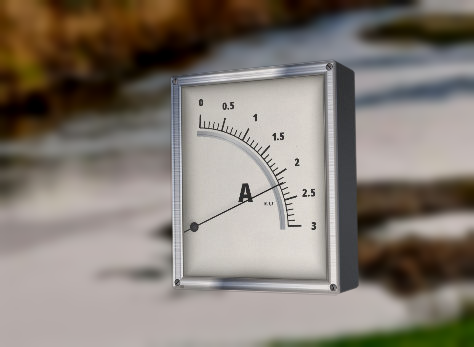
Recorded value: A 2.2
